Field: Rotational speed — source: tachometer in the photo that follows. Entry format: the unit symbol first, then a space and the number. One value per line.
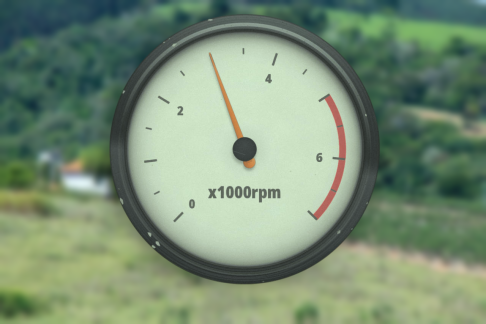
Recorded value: rpm 3000
